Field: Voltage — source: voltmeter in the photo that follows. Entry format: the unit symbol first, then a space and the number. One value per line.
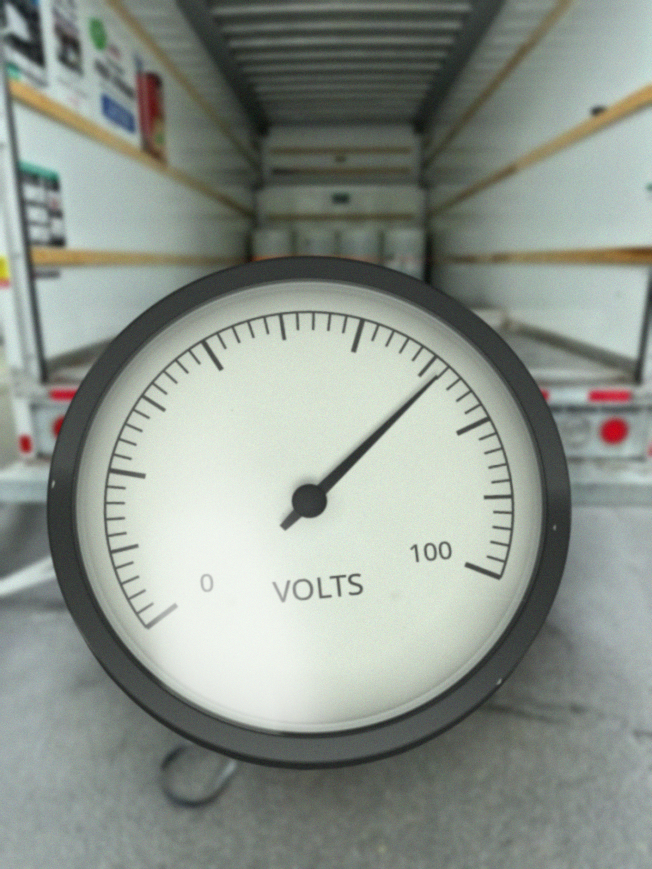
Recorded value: V 72
